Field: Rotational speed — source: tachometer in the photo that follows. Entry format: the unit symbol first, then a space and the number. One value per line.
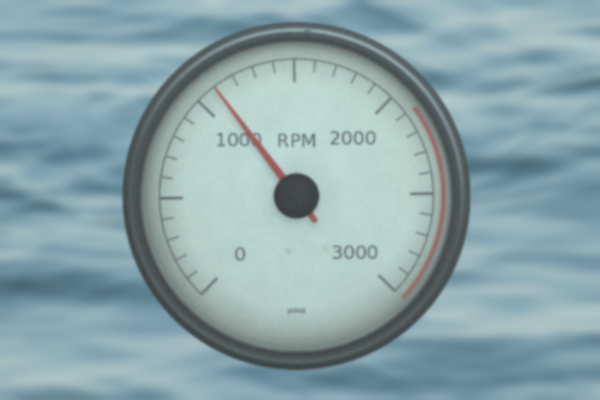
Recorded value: rpm 1100
